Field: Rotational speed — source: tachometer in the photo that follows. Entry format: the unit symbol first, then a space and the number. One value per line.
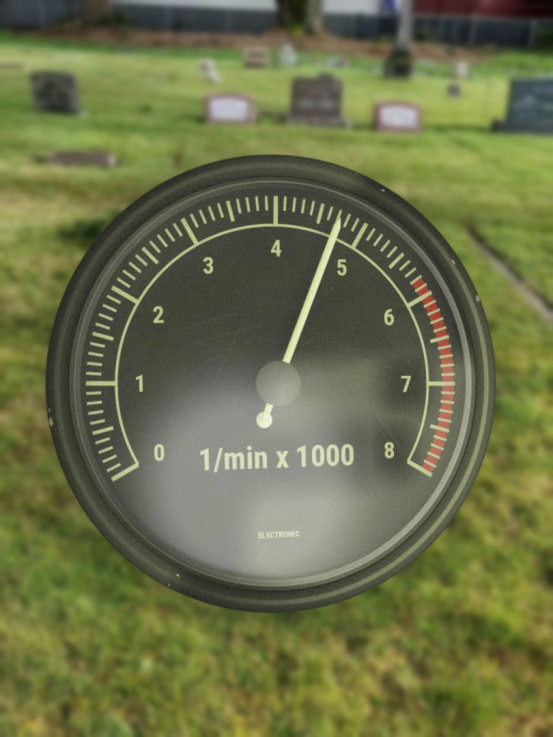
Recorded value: rpm 4700
